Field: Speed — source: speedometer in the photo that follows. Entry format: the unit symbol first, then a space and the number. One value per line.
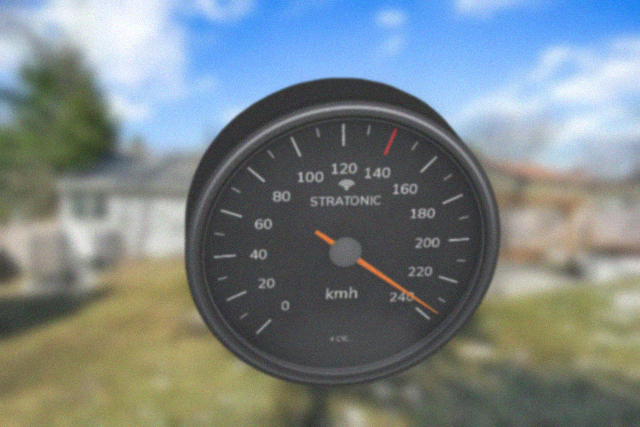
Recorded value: km/h 235
